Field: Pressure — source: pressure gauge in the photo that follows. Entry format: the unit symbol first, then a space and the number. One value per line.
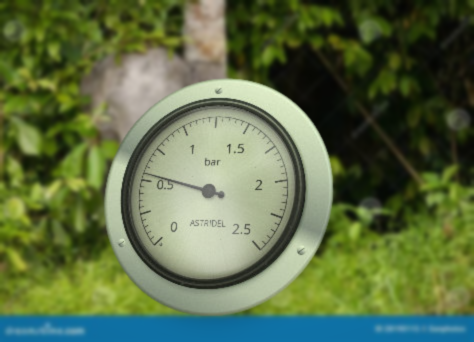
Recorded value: bar 0.55
